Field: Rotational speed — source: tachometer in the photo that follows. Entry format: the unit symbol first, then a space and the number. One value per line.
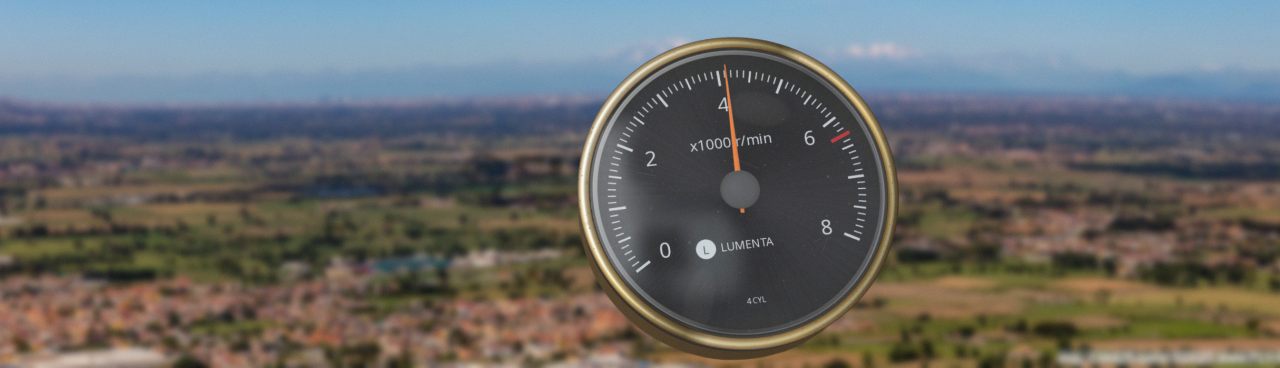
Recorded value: rpm 4100
